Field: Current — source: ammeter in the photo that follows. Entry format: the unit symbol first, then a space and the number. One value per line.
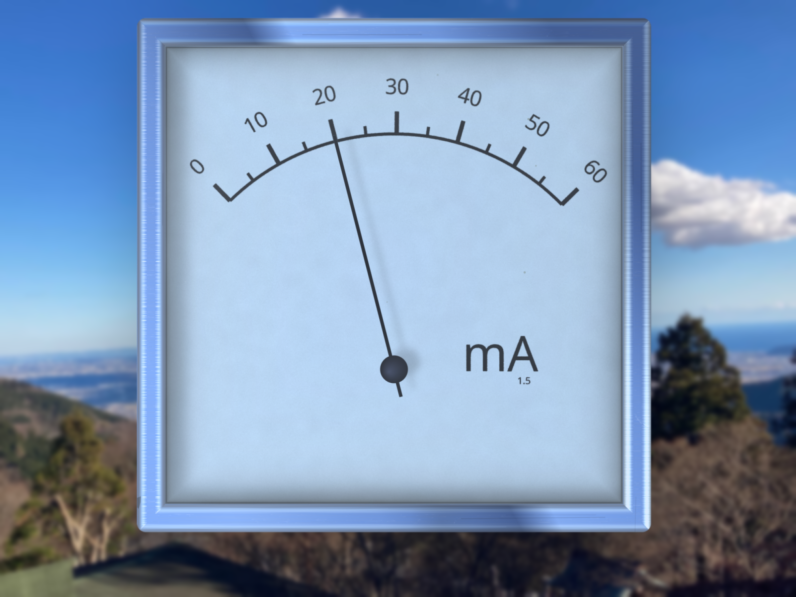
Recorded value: mA 20
